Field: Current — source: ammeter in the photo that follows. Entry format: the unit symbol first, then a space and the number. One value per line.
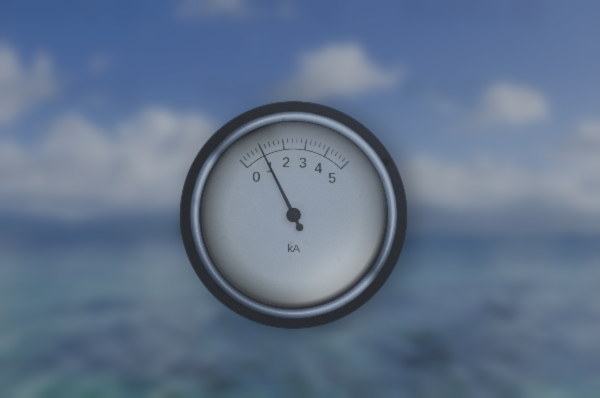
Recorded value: kA 1
